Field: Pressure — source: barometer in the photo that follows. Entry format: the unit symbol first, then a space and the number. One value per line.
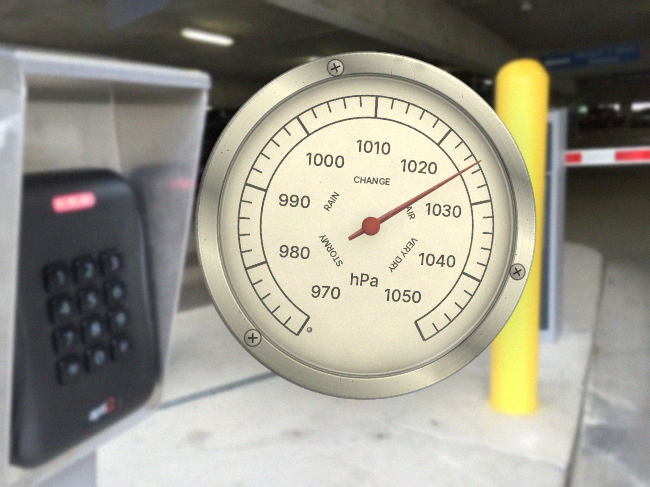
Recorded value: hPa 1025
